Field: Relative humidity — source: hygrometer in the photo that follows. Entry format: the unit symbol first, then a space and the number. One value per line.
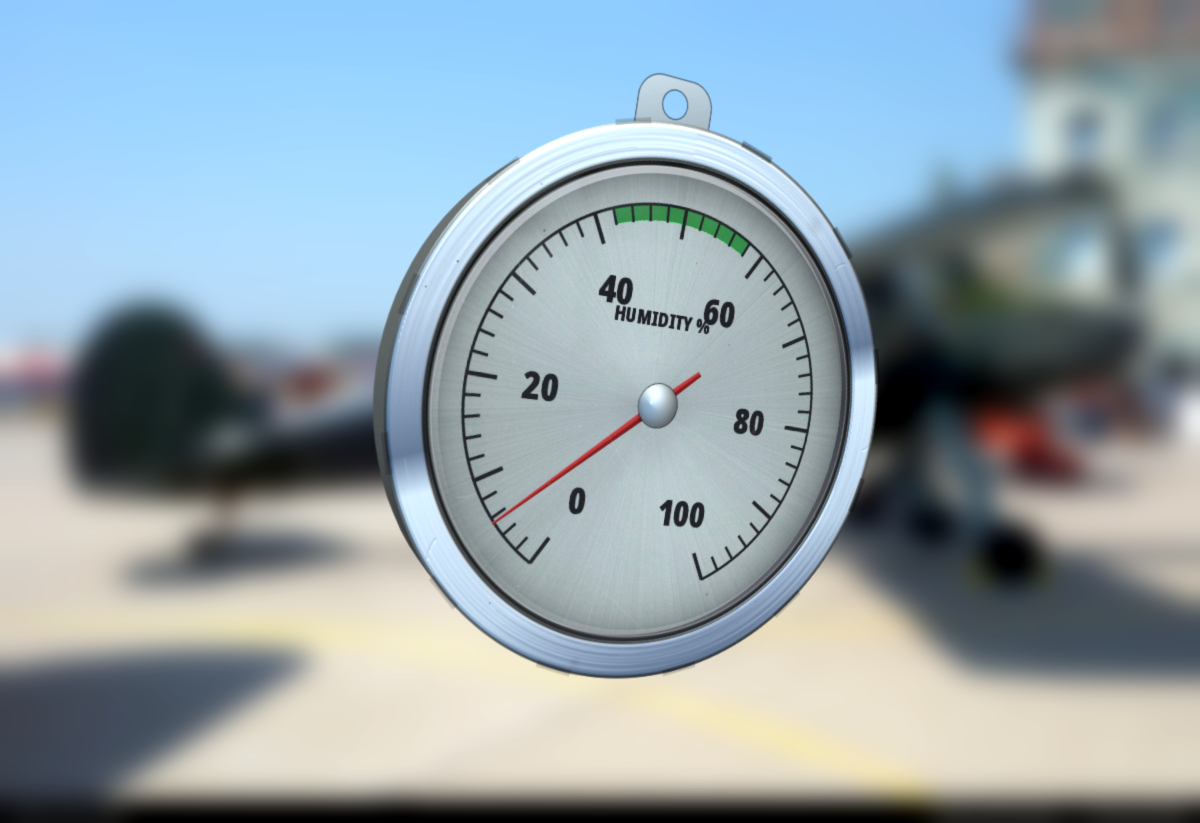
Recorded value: % 6
